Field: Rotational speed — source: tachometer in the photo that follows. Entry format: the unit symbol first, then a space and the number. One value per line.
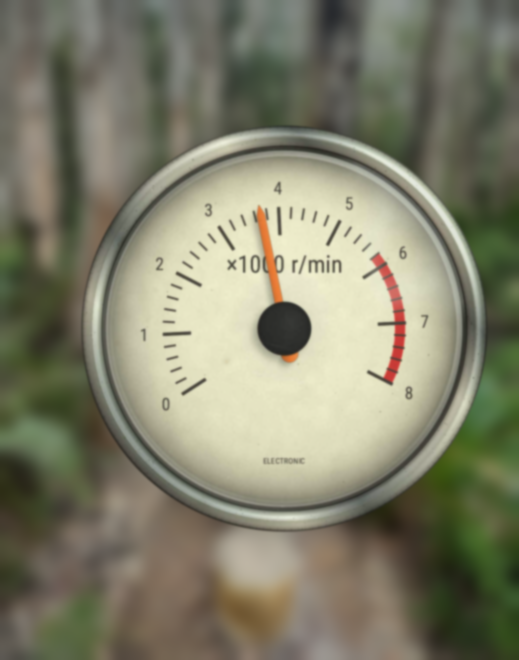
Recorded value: rpm 3700
